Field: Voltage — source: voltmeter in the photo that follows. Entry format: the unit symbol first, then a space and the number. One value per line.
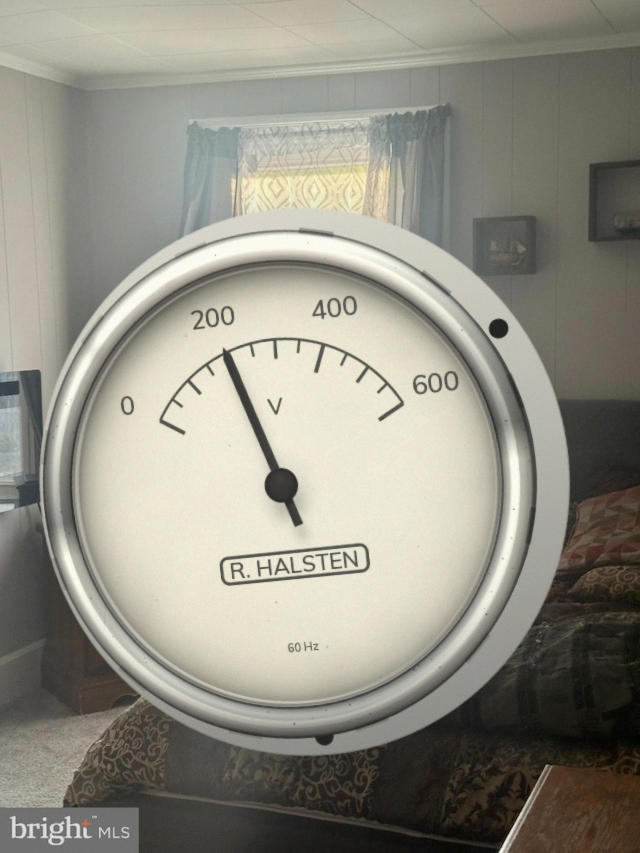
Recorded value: V 200
